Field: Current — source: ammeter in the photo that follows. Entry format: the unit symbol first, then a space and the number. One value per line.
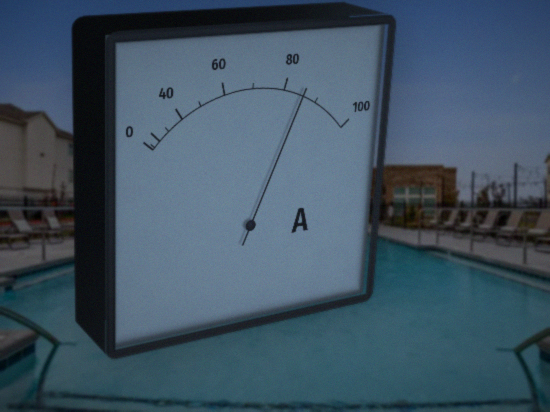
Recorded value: A 85
